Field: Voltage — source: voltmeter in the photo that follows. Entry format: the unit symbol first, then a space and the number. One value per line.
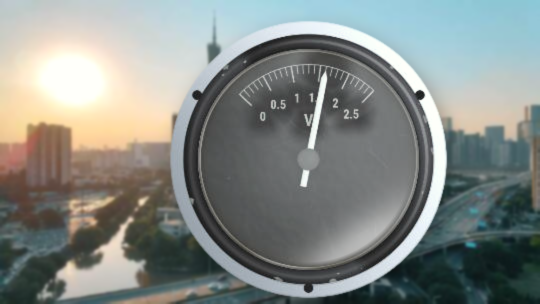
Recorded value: V 1.6
